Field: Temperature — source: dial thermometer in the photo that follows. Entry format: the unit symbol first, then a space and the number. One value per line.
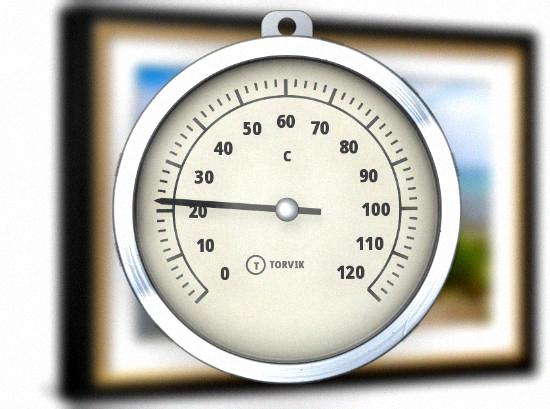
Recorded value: °C 22
